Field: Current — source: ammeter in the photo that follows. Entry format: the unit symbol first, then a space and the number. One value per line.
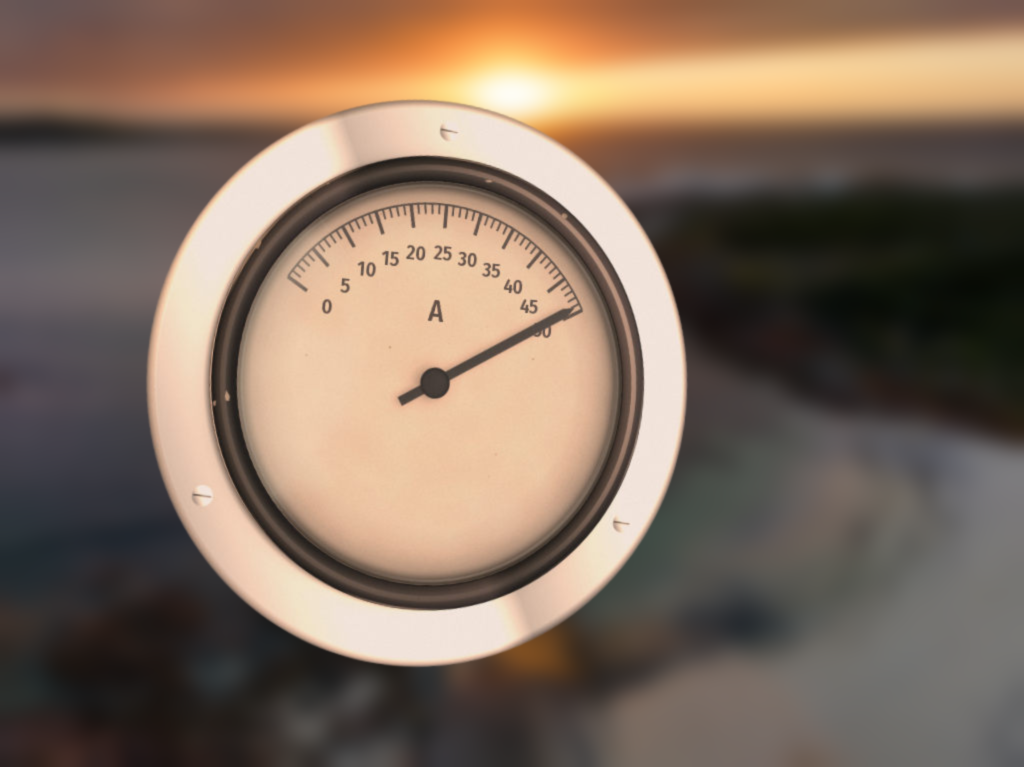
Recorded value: A 49
